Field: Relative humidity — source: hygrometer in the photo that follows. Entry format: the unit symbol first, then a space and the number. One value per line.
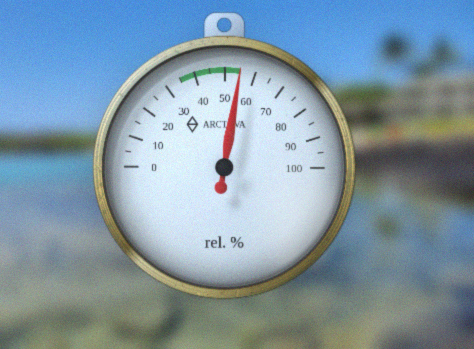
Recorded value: % 55
